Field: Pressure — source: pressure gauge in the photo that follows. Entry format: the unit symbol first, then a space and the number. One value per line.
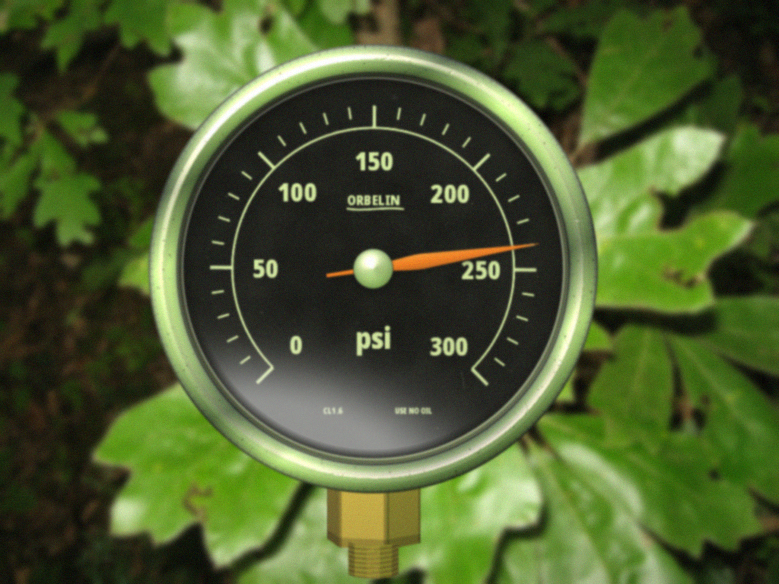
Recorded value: psi 240
